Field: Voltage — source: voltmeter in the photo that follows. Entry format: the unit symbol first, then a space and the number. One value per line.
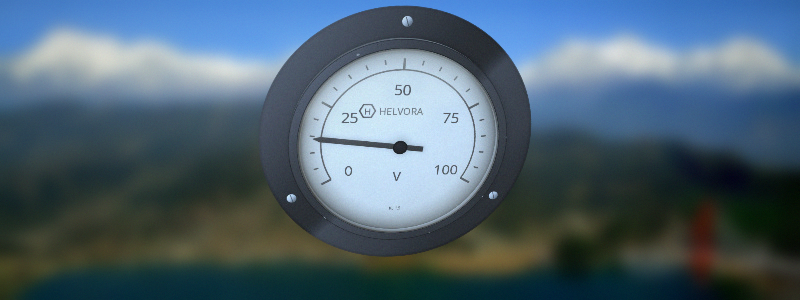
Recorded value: V 15
